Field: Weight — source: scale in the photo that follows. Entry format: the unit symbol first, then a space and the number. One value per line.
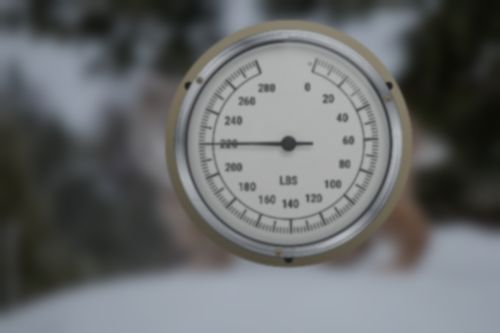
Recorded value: lb 220
